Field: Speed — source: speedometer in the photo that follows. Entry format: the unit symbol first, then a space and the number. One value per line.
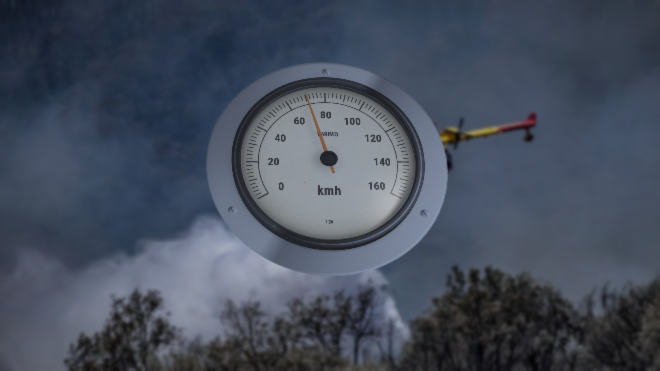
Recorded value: km/h 70
